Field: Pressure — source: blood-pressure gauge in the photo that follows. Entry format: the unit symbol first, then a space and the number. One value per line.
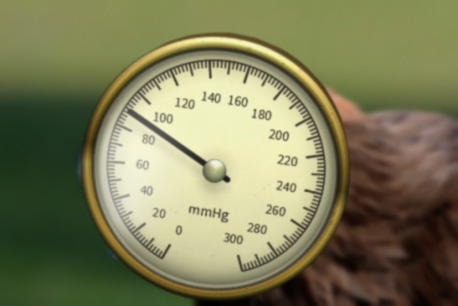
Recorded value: mmHg 90
